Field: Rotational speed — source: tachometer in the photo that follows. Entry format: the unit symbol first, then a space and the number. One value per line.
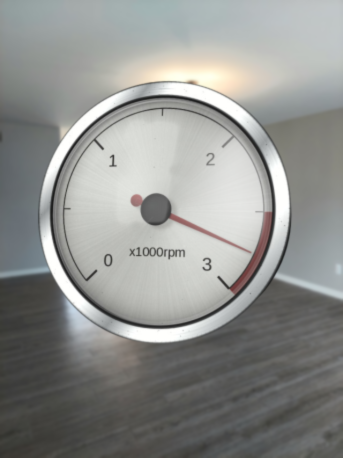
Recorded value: rpm 2750
